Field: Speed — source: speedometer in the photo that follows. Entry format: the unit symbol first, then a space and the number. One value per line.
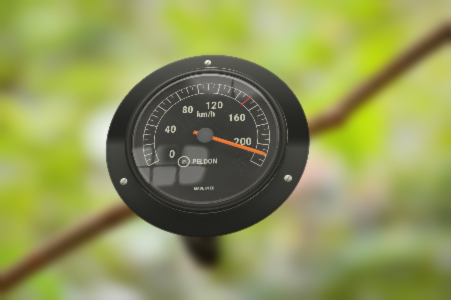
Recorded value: km/h 210
